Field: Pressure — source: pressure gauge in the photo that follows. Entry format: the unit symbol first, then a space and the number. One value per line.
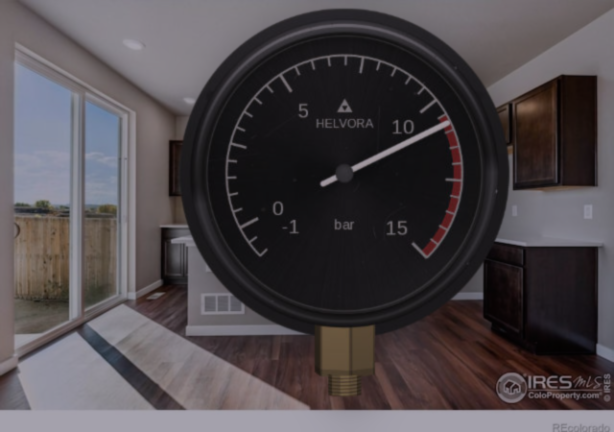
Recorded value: bar 10.75
